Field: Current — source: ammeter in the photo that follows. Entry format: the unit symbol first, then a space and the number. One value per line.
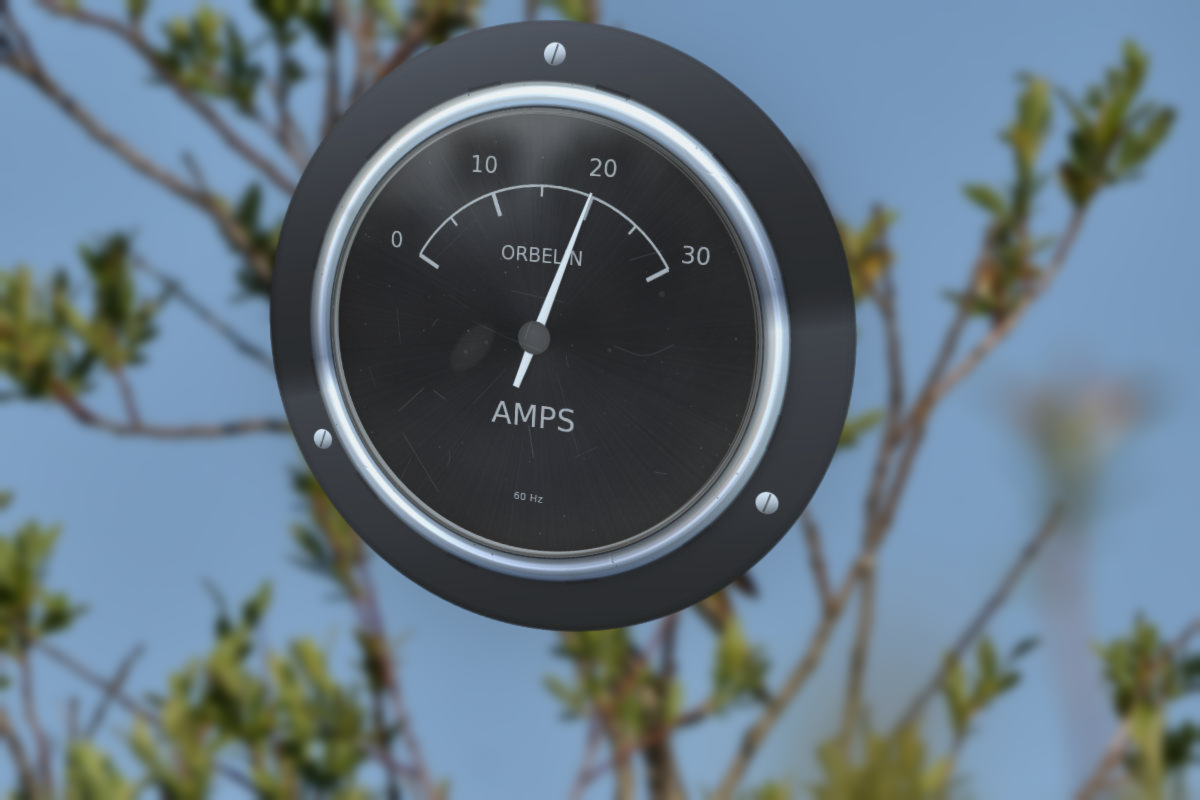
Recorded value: A 20
